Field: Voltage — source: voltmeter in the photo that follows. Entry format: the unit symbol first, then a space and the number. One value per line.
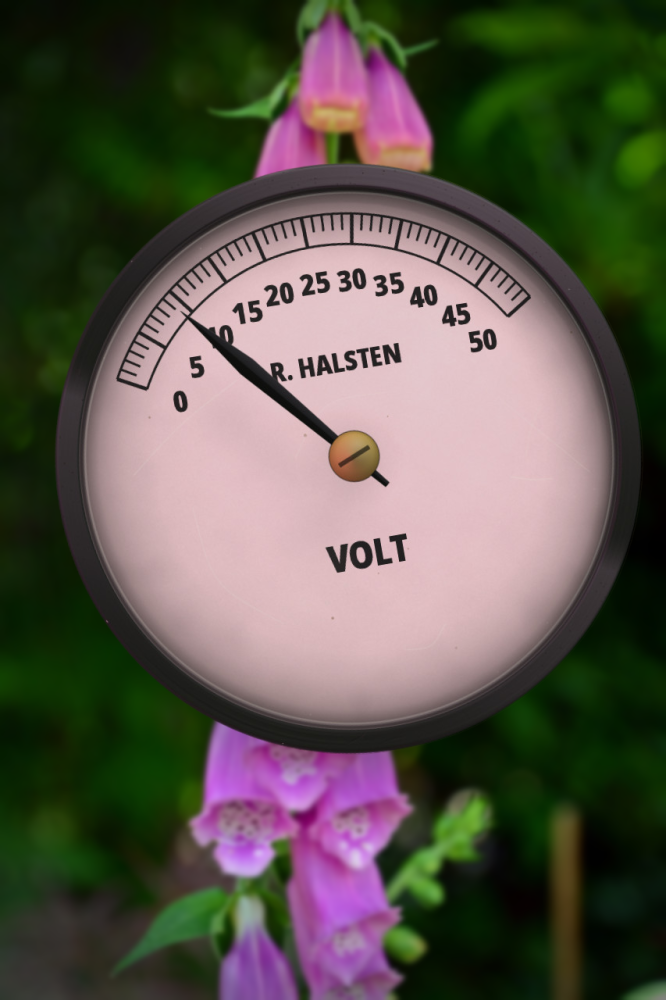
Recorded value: V 9
